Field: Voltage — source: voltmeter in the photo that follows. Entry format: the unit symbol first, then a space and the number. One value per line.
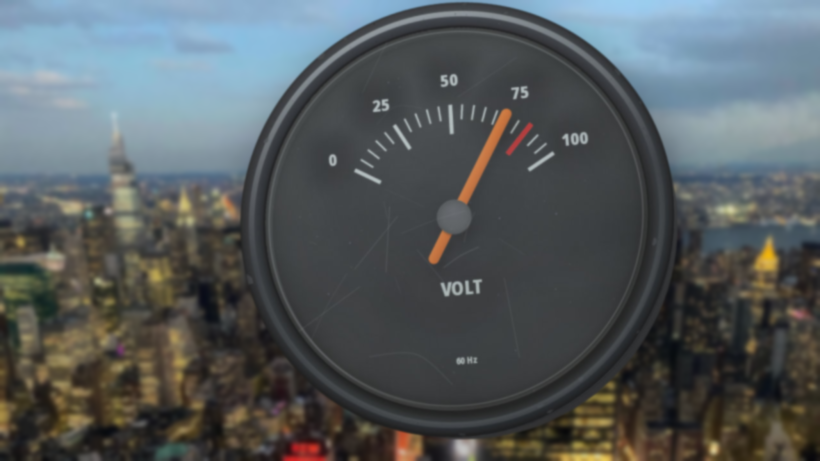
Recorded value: V 75
